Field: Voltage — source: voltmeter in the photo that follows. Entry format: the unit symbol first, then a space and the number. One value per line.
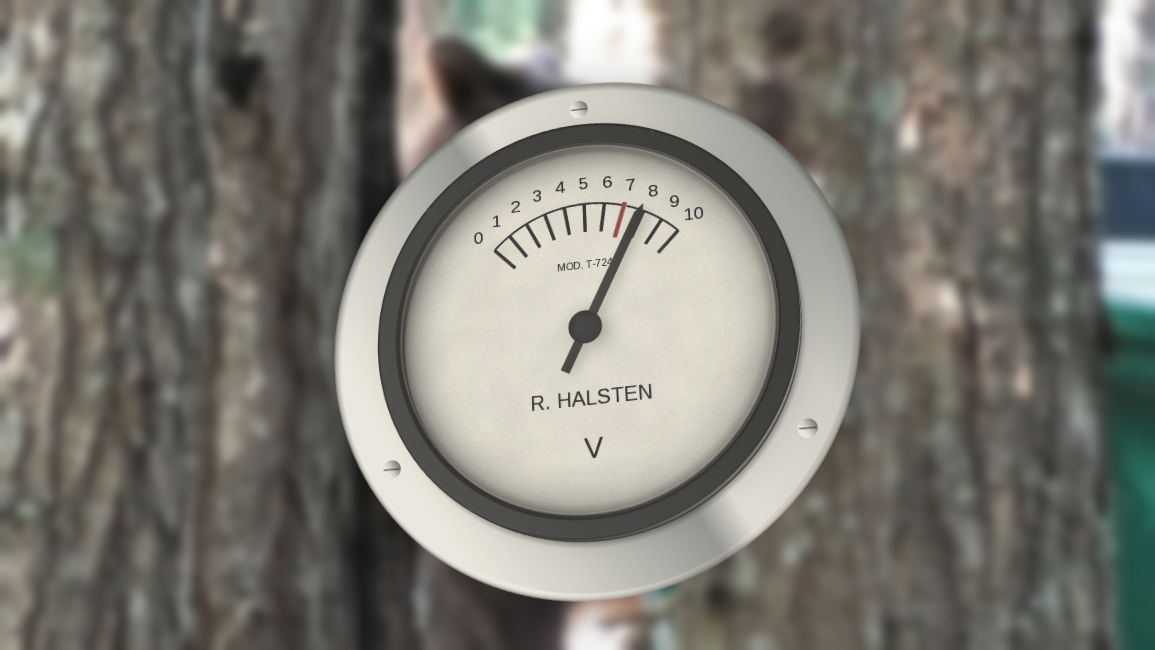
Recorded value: V 8
